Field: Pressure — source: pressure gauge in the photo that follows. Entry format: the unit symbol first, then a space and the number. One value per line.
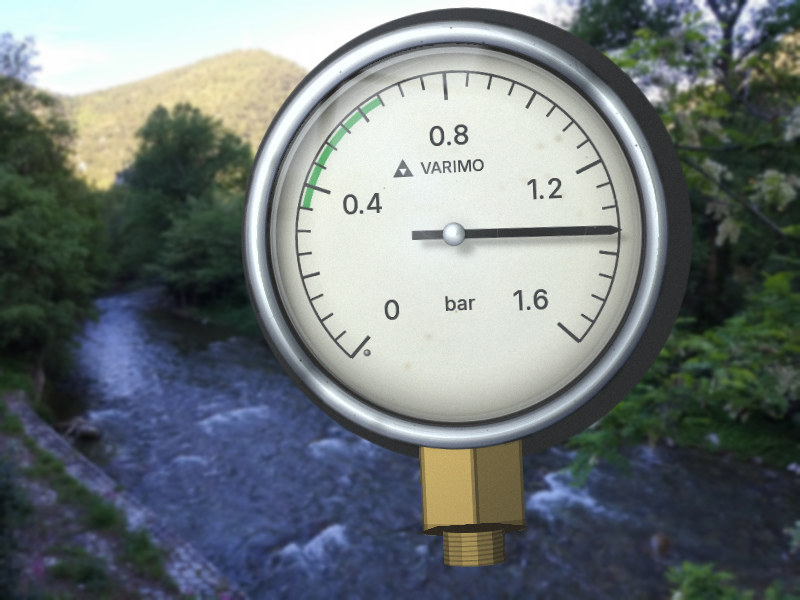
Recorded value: bar 1.35
